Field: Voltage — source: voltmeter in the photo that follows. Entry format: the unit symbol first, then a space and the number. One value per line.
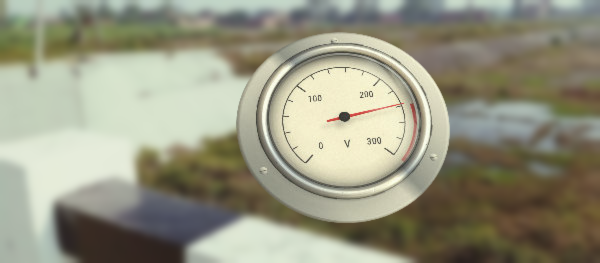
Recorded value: V 240
